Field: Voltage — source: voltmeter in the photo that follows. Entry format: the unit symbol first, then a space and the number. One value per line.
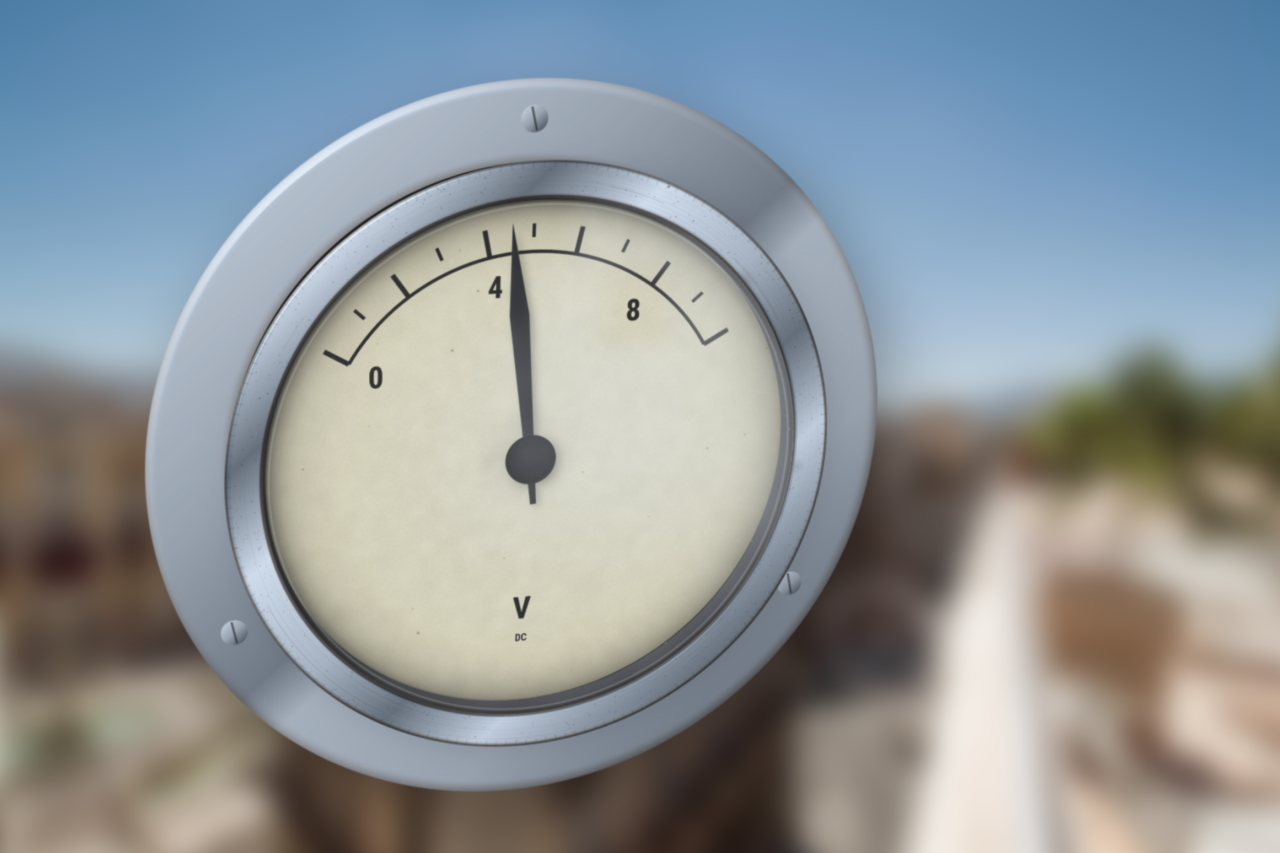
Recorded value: V 4.5
